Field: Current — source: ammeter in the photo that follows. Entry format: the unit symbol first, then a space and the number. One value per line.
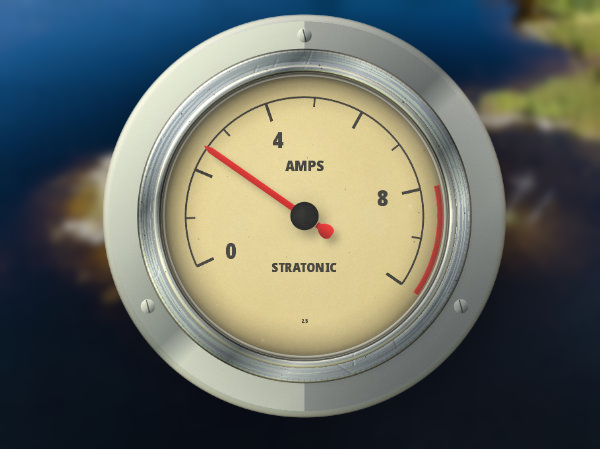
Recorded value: A 2.5
